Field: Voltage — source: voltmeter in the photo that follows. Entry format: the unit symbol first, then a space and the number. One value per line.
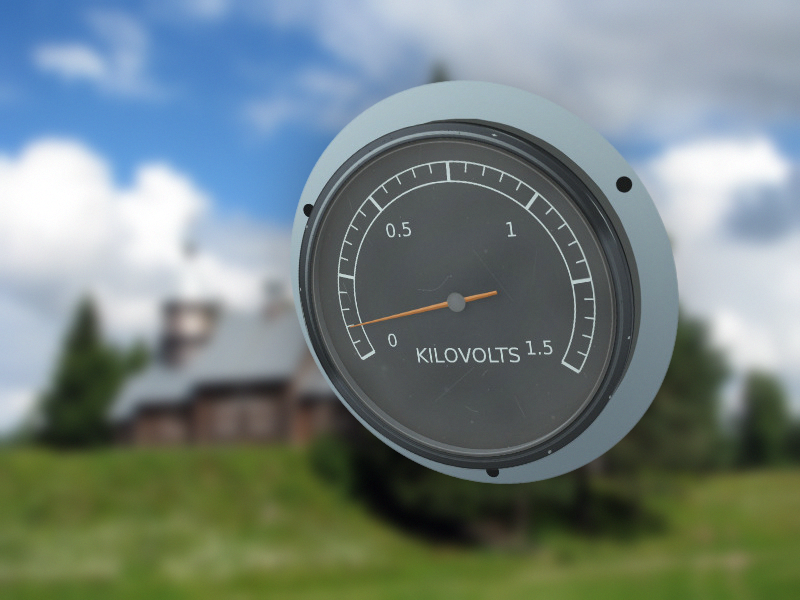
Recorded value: kV 0.1
